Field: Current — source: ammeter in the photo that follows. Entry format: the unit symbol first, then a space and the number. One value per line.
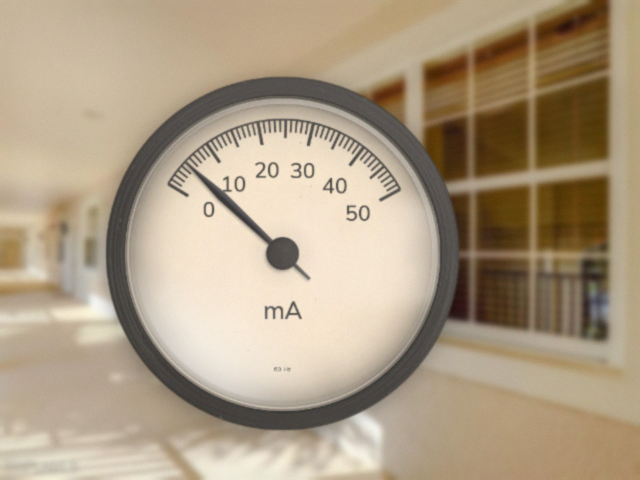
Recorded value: mA 5
